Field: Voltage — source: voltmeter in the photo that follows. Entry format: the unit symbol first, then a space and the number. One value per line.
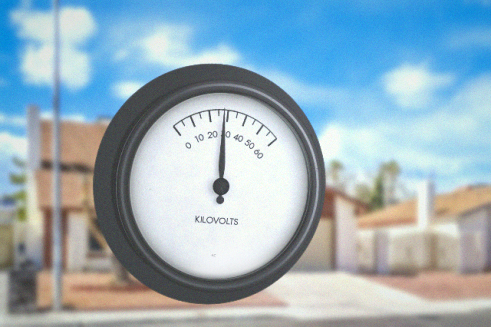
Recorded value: kV 27.5
